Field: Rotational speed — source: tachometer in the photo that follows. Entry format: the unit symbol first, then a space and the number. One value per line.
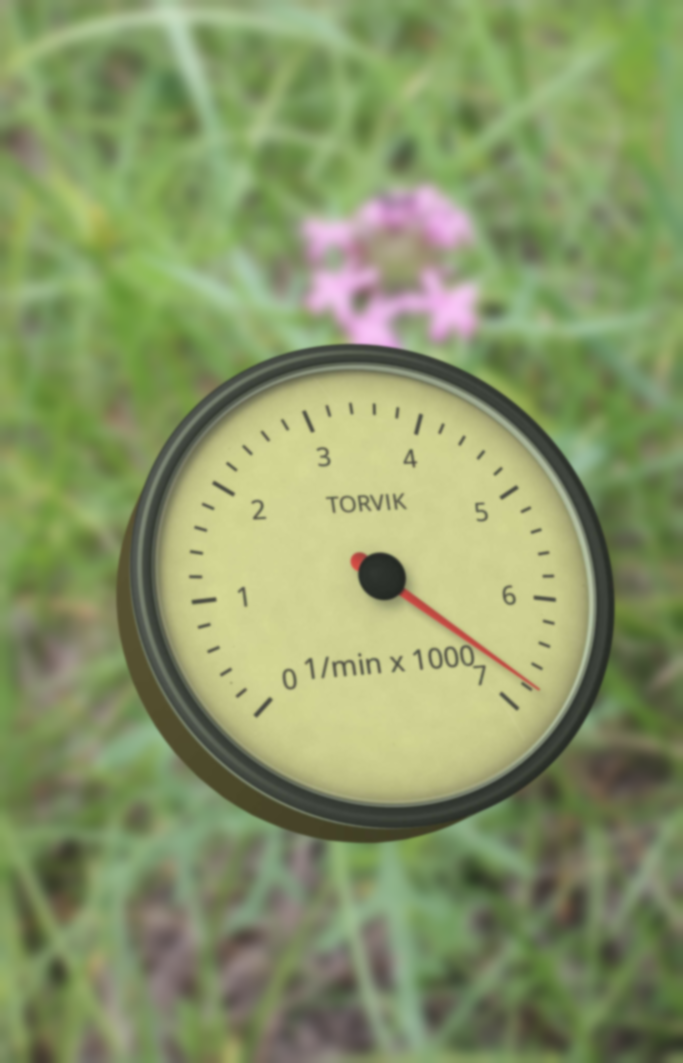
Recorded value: rpm 6800
